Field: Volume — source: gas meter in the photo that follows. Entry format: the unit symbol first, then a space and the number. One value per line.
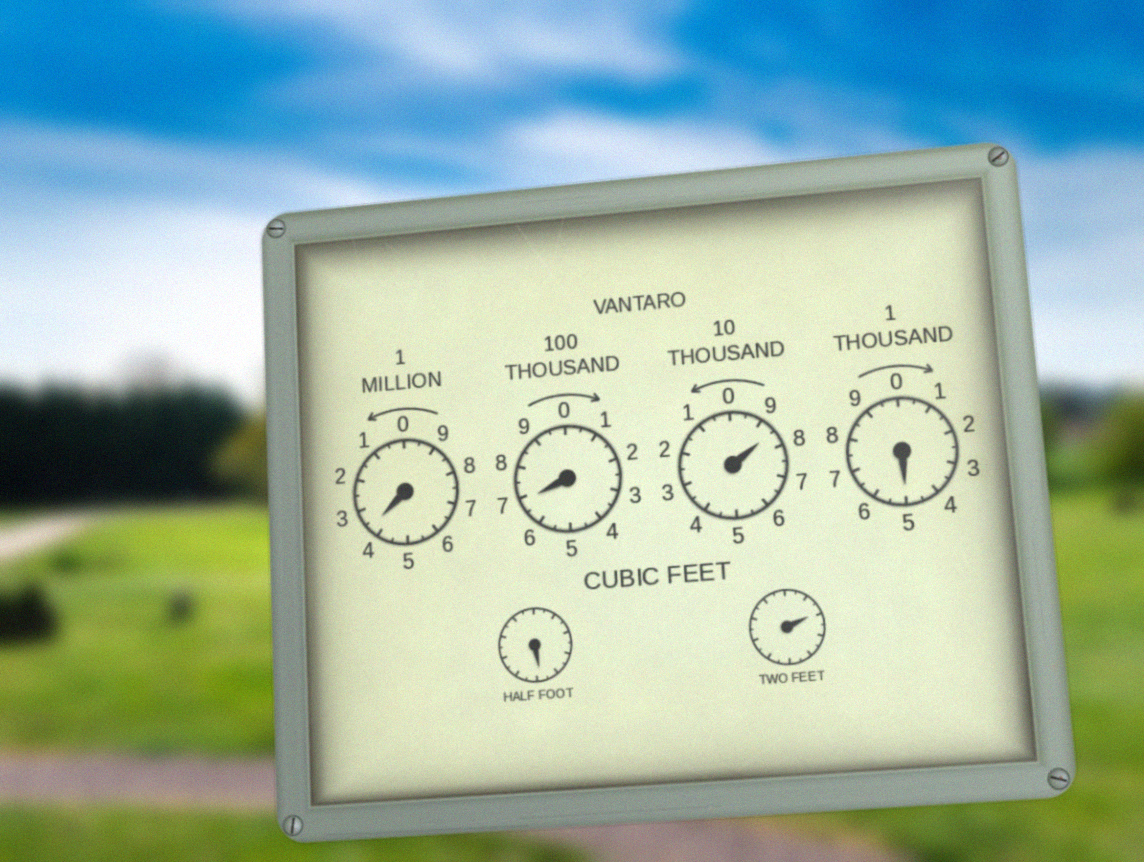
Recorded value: ft³ 368500
